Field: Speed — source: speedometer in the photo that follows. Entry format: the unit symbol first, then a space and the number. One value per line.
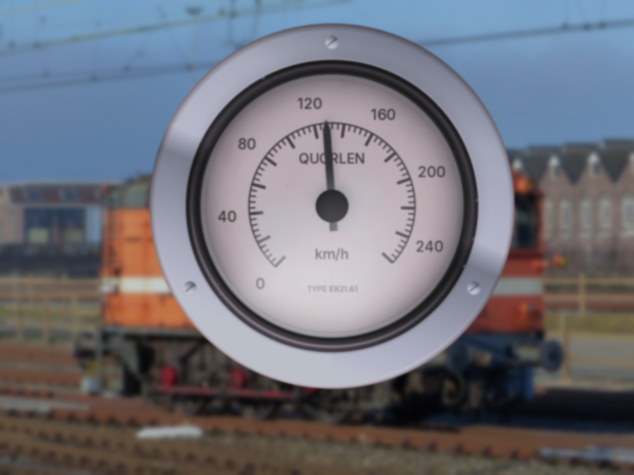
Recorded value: km/h 128
